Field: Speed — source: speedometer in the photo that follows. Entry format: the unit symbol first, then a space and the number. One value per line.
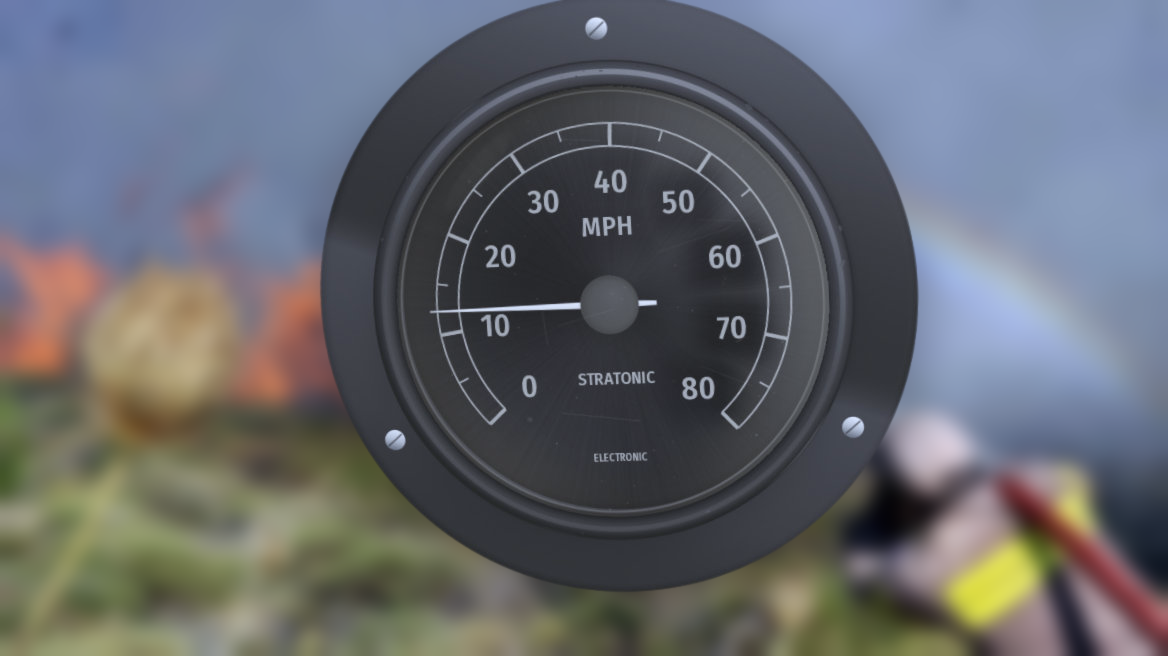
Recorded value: mph 12.5
